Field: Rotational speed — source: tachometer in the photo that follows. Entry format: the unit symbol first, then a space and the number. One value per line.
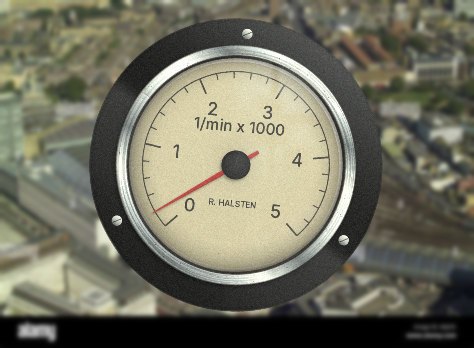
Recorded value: rpm 200
